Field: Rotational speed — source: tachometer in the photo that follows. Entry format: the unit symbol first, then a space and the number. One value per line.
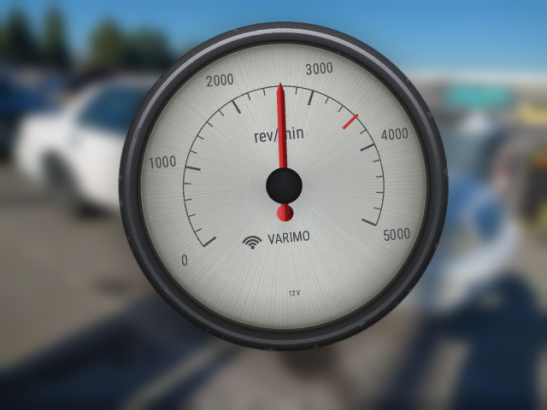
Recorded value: rpm 2600
